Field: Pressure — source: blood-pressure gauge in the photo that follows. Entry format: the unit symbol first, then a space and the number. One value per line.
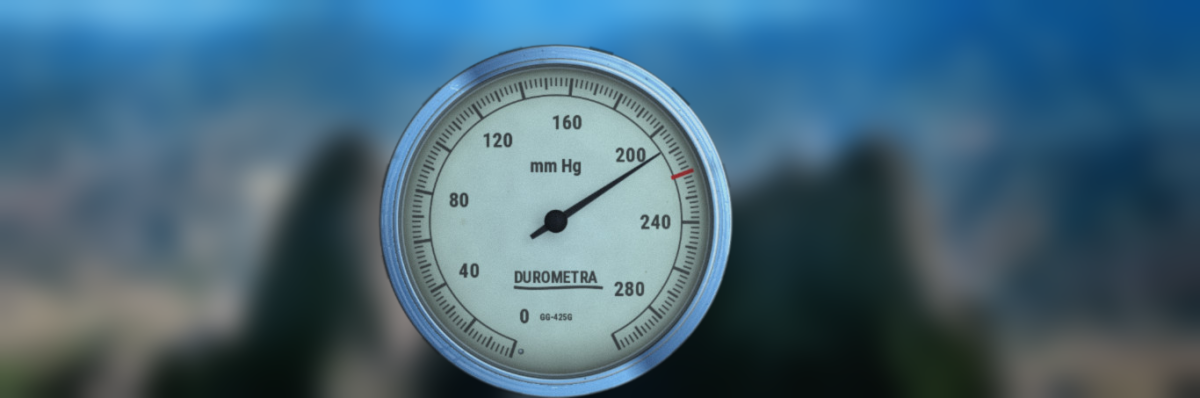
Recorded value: mmHg 208
